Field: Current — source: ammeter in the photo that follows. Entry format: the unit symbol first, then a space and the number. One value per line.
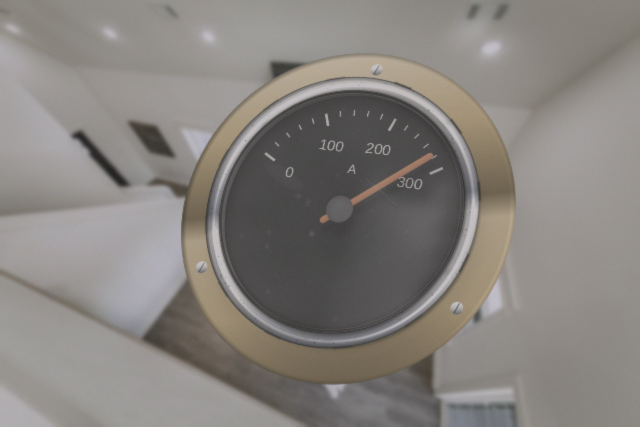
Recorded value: A 280
